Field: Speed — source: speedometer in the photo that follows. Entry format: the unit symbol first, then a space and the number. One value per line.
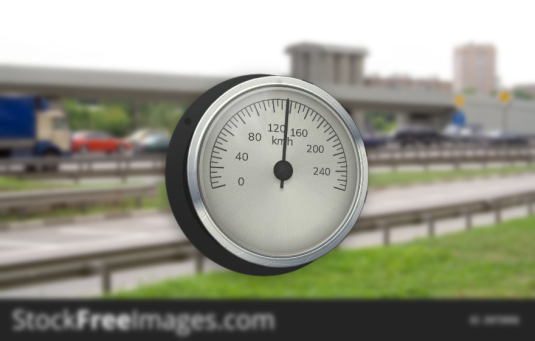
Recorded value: km/h 135
